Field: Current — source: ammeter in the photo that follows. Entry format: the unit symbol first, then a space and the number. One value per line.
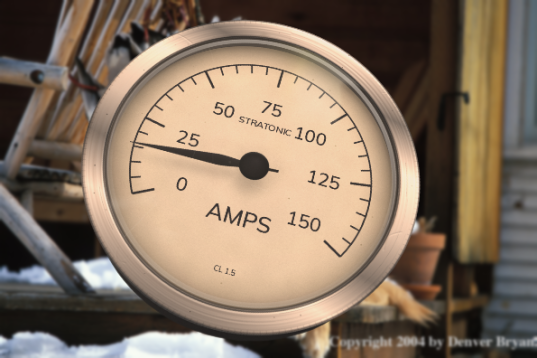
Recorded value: A 15
